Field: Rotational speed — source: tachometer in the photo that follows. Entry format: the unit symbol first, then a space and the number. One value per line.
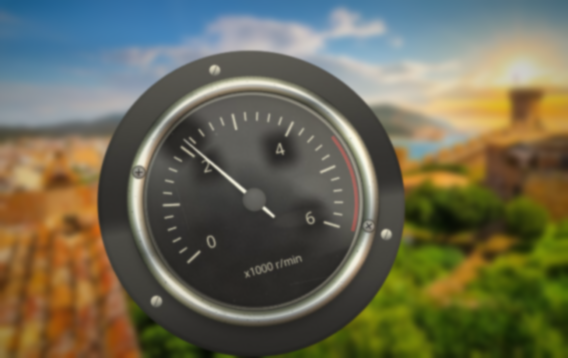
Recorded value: rpm 2100
